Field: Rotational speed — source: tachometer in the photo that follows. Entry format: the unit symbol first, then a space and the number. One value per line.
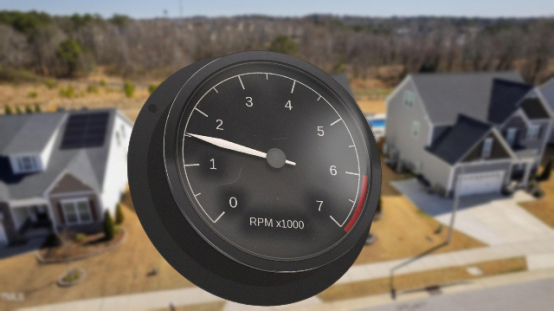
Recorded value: rpm 1500
